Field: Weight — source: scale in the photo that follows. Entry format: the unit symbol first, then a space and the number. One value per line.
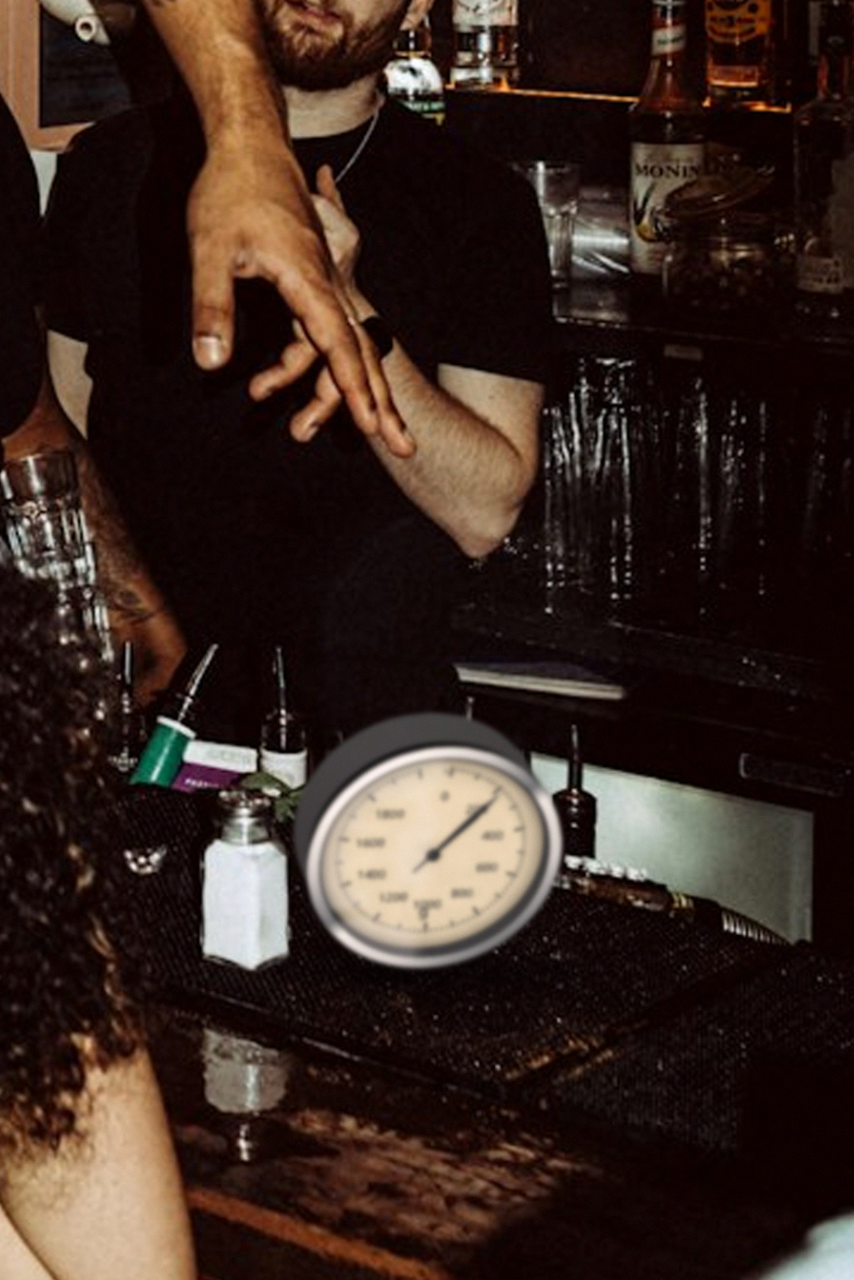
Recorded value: g 200
